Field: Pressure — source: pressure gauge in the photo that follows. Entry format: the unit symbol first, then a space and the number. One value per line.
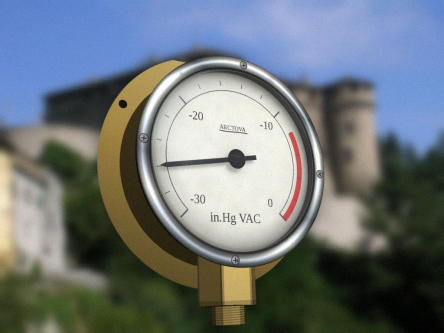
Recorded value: inHg -26
